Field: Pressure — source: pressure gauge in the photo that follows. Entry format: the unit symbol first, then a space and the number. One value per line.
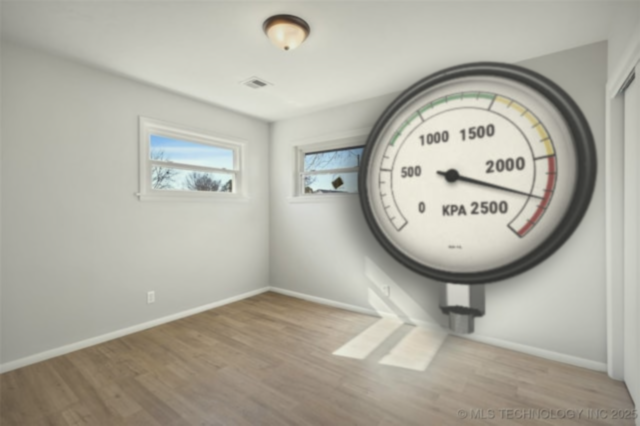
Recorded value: kPa 2250
